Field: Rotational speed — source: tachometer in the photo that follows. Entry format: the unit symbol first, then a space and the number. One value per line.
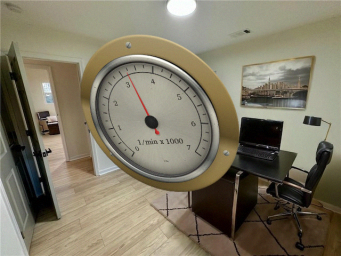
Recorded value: rpm 3250
